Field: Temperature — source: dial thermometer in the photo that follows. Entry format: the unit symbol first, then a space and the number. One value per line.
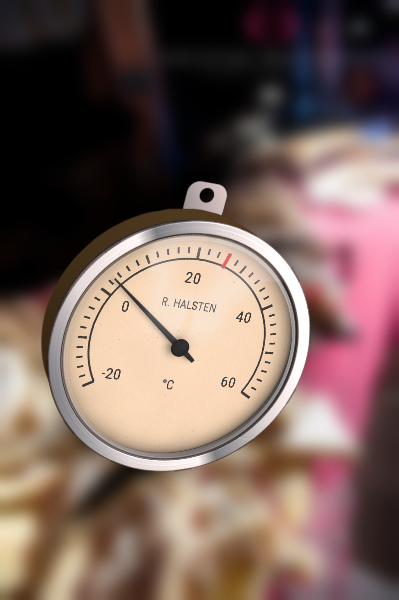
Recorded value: °C 3
